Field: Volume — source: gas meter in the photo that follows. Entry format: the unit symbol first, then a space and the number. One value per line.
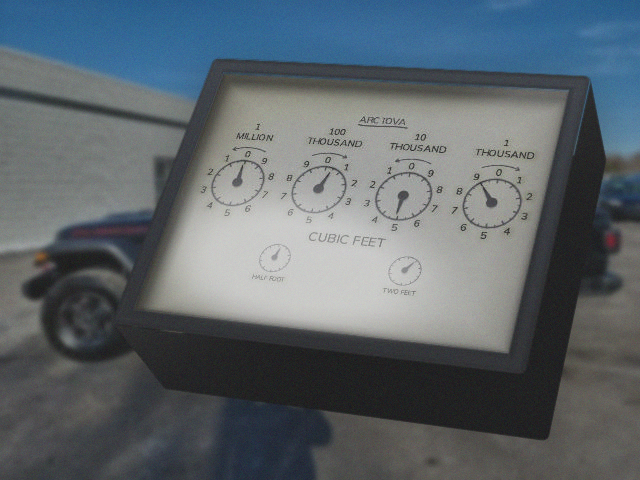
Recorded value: ft³ 4900
